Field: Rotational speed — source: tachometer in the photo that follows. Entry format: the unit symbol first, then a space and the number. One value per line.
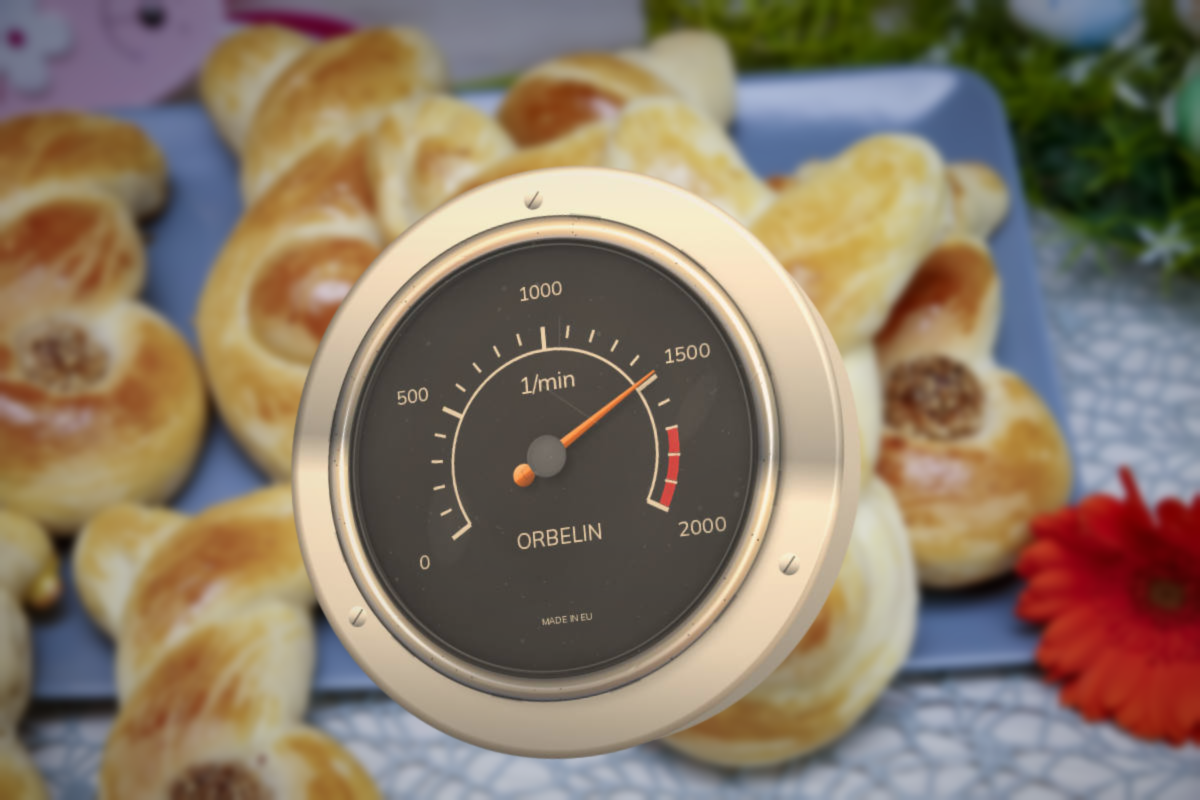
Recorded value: rpm 1500
